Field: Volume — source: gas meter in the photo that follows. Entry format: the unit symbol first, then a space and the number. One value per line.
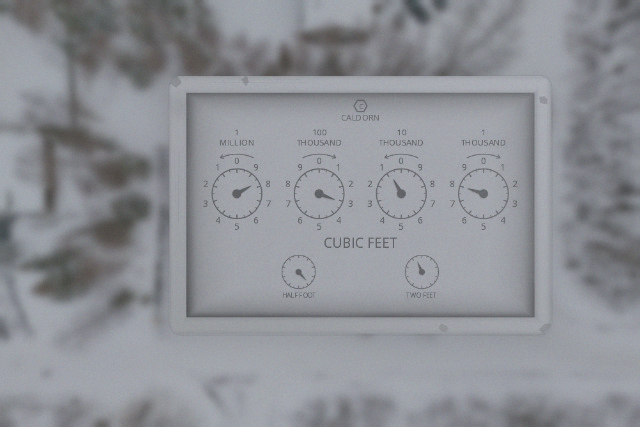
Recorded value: ft³ 830800
